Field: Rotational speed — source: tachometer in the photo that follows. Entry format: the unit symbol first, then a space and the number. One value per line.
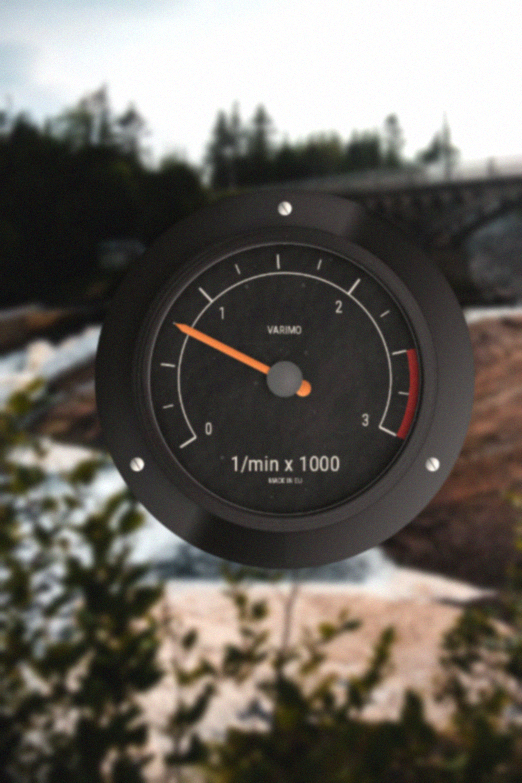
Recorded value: rpm 750
